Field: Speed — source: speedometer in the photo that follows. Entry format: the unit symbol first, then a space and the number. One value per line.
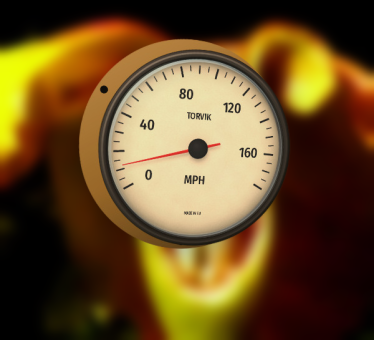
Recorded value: mph 12.5
